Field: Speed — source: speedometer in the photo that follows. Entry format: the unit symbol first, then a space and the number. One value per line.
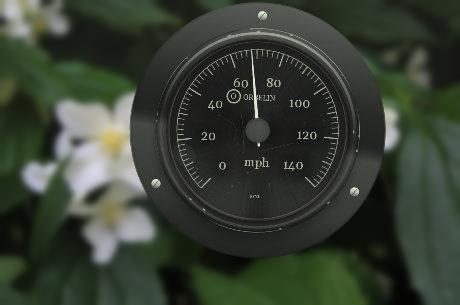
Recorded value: mph 68
